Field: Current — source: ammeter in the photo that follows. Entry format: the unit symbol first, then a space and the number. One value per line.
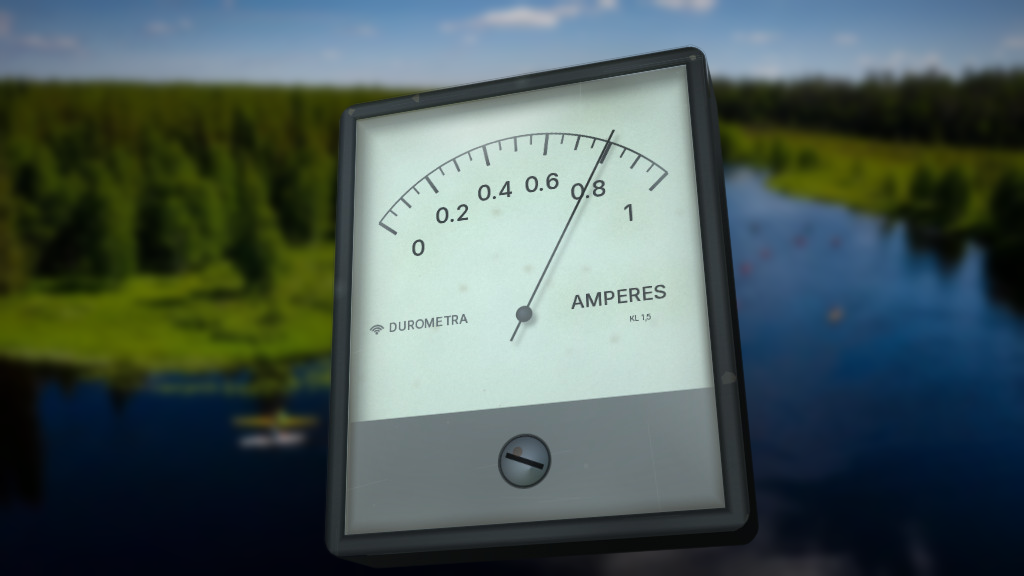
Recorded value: A 0.8
